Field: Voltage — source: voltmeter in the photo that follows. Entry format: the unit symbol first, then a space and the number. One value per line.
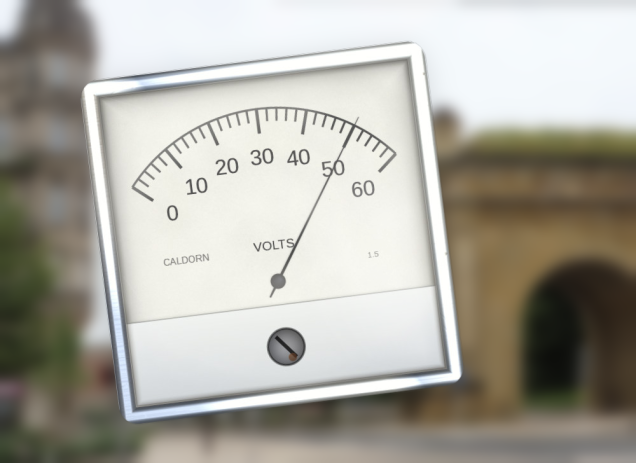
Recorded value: V 50
